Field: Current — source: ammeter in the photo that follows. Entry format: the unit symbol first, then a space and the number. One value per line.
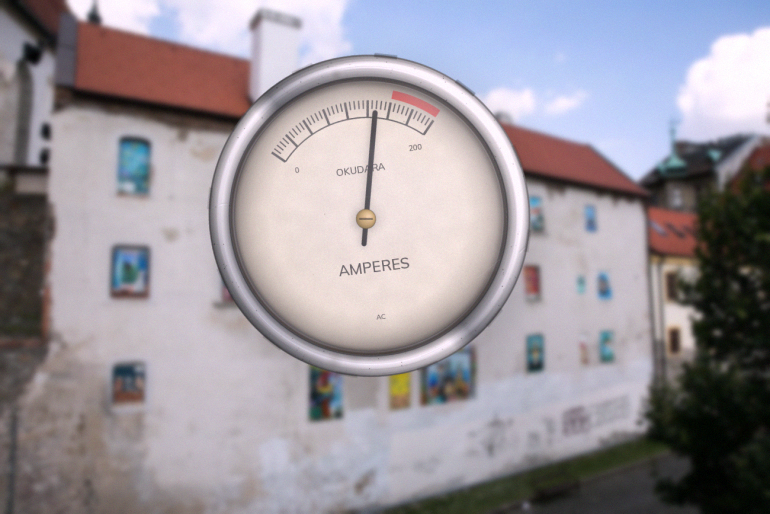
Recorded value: A 135
